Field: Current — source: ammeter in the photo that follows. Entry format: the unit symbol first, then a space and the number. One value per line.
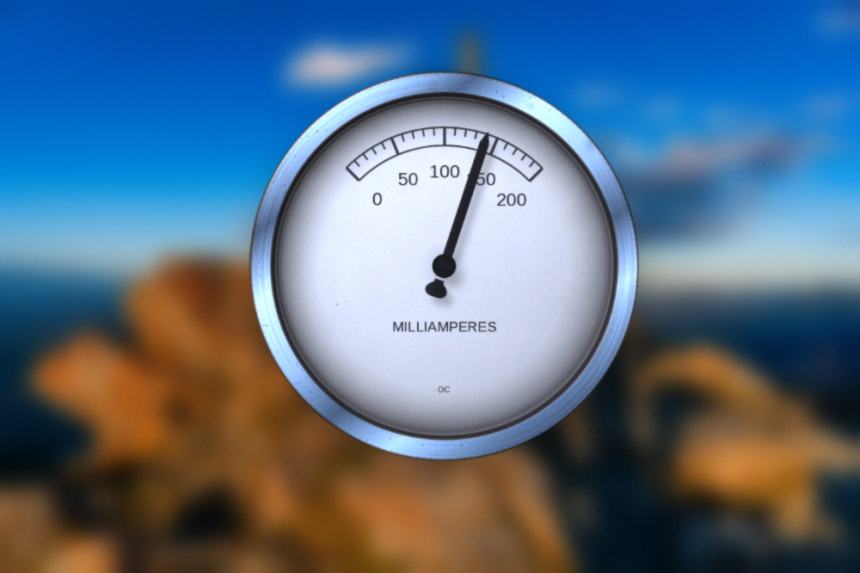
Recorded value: mA 140
